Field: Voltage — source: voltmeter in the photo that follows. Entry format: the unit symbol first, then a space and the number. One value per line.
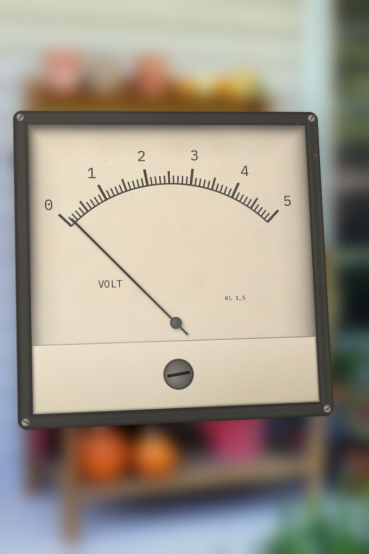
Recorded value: V 0.1
